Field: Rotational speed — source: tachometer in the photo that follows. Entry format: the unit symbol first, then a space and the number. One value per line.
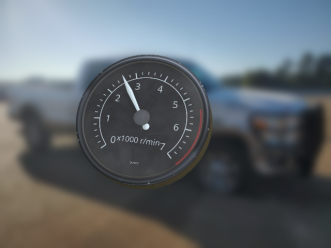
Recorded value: rpm 2600
